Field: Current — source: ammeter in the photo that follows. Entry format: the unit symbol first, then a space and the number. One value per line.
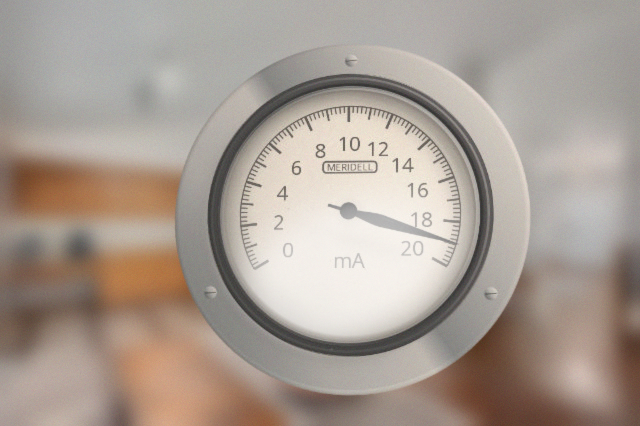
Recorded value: mA 19
